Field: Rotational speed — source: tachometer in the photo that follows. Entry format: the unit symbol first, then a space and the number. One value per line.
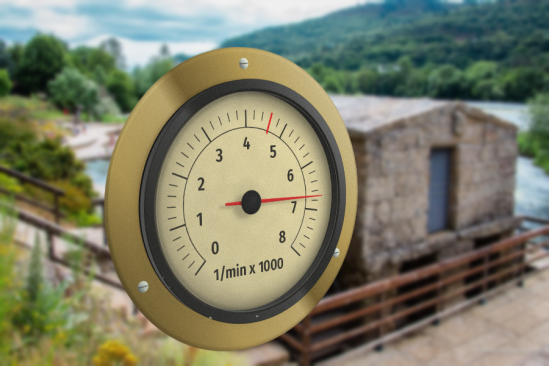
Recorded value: rpm 6700
